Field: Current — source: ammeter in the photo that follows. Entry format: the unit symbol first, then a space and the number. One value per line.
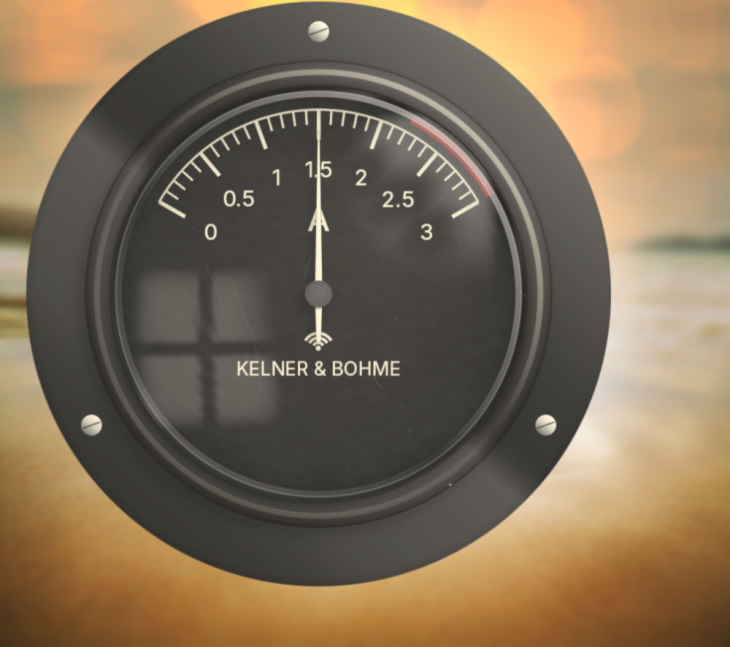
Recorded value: A 1.5
